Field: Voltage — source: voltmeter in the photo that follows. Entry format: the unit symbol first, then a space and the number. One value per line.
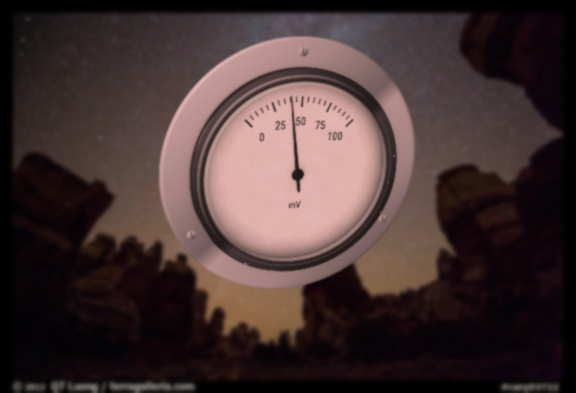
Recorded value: mV 40
